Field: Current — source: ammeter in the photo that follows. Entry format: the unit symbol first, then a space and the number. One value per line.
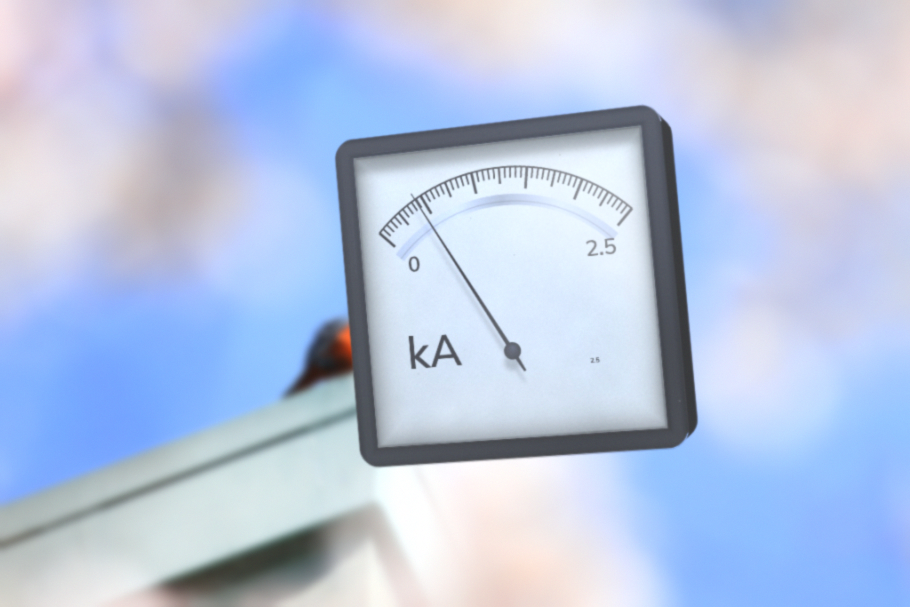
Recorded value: kA 0.45
